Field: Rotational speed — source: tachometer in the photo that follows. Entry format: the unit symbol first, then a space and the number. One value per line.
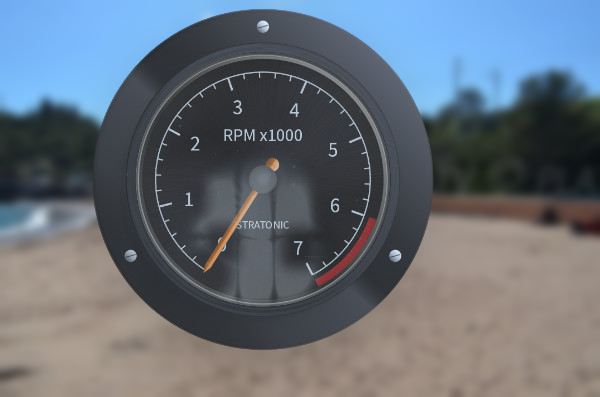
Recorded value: rpm 0
